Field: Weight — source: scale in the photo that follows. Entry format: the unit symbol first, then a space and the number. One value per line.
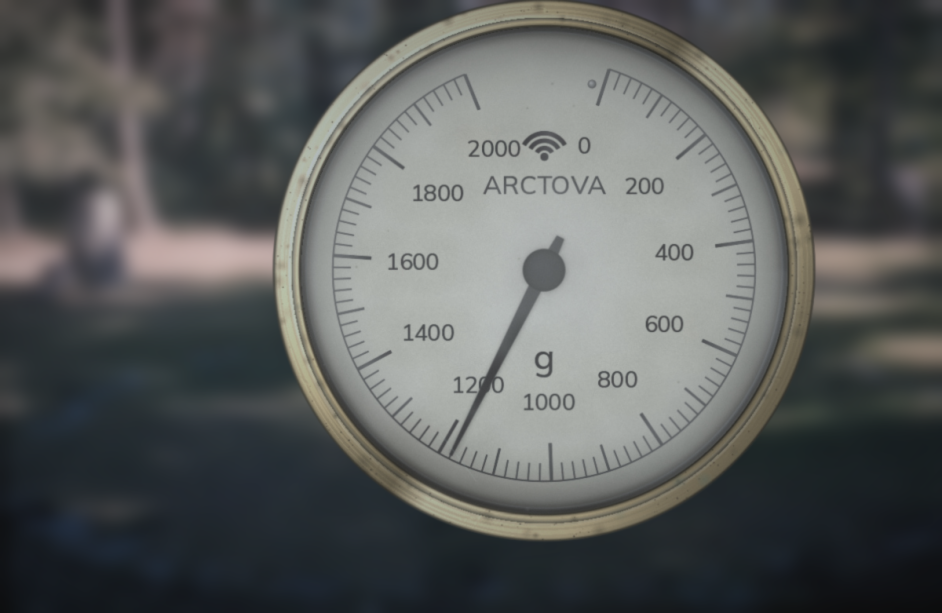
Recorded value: g 1180
